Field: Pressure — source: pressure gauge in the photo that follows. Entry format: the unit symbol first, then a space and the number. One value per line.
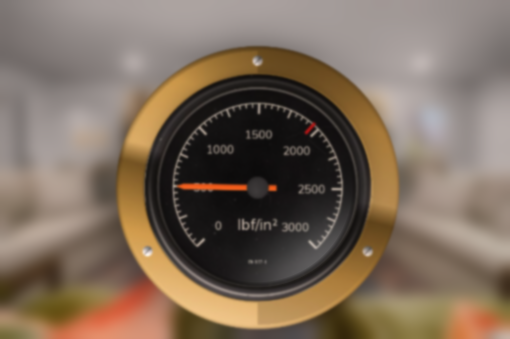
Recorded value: psi 500
